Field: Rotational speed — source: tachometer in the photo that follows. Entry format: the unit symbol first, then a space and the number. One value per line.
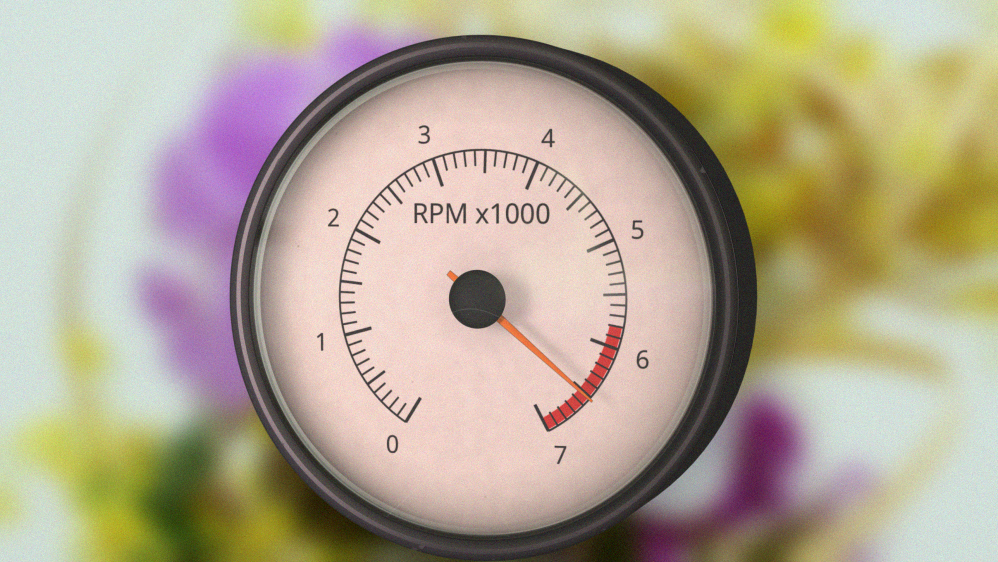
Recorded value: rpm 6500
